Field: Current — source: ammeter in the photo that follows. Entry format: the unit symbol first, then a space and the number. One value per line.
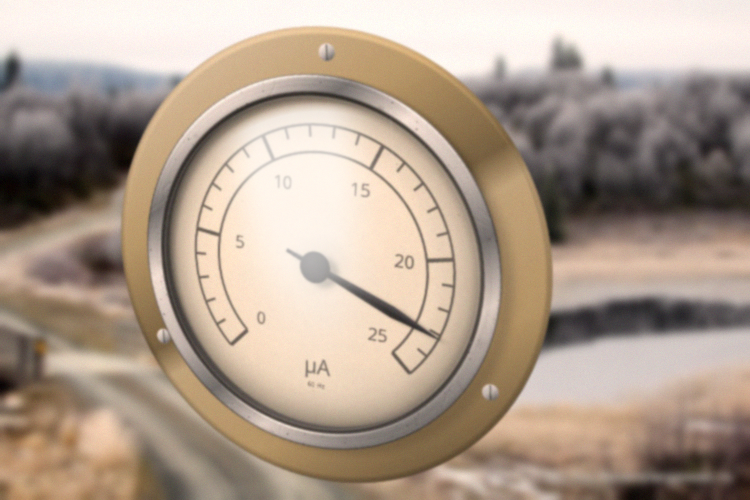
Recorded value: µA 23
